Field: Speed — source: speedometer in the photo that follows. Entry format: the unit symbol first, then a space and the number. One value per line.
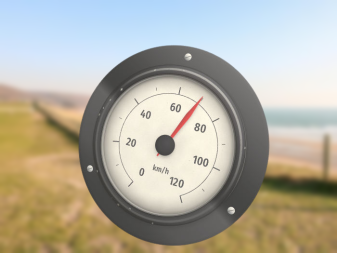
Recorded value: km/h 70
